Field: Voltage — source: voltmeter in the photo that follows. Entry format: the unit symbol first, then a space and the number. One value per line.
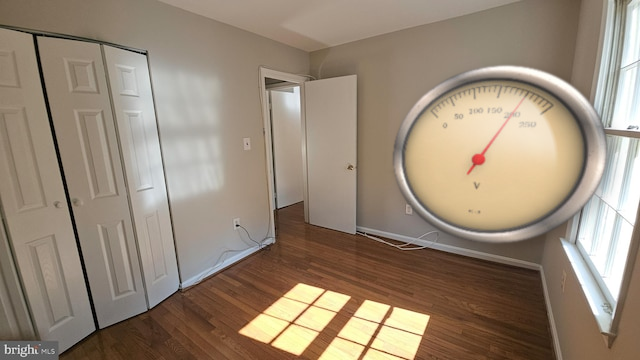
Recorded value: V 200
